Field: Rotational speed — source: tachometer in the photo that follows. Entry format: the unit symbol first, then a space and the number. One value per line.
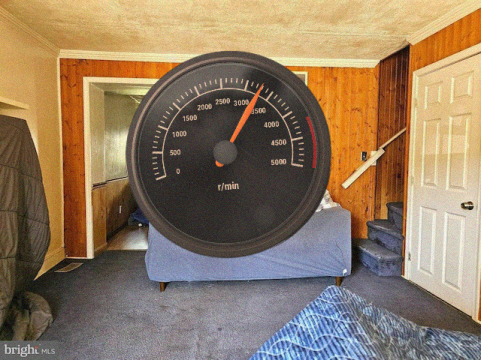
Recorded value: rpm 3300
